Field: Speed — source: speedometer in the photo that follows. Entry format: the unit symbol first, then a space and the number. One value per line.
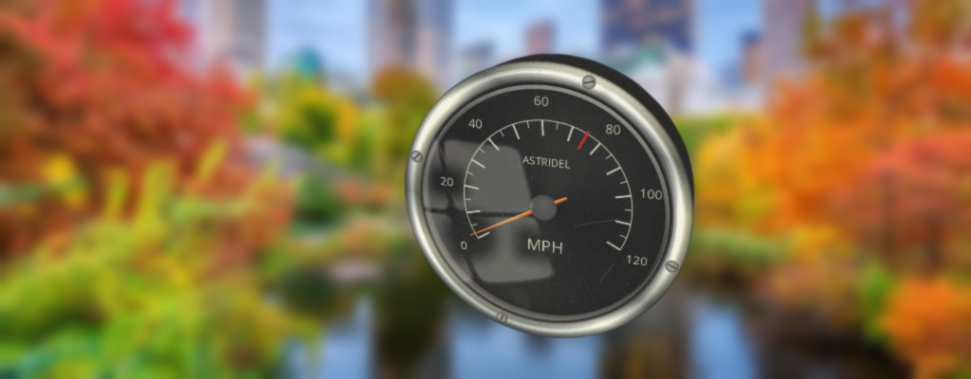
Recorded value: mph 2.5
